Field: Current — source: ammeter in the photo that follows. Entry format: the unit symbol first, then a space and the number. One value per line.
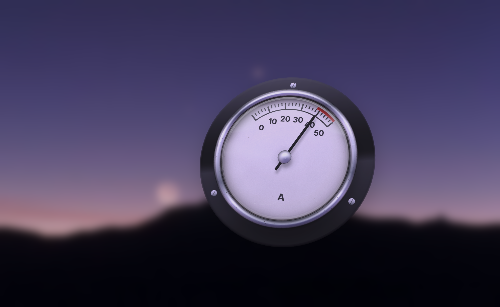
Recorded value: A 40
